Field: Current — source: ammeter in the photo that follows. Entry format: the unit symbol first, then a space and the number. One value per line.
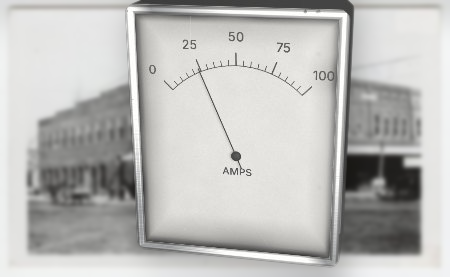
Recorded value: A 25
